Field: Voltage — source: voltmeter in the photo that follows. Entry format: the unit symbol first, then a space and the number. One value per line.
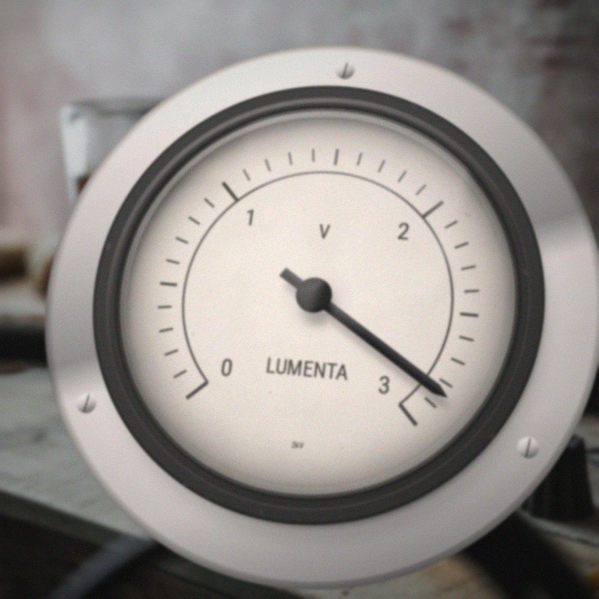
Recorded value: V 2.85
